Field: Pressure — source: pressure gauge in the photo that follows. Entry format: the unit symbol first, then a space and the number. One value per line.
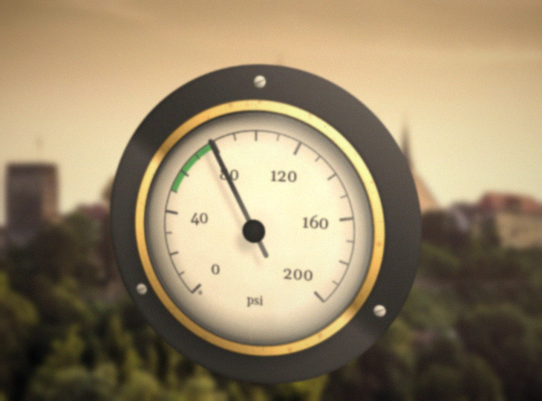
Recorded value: psi 80
